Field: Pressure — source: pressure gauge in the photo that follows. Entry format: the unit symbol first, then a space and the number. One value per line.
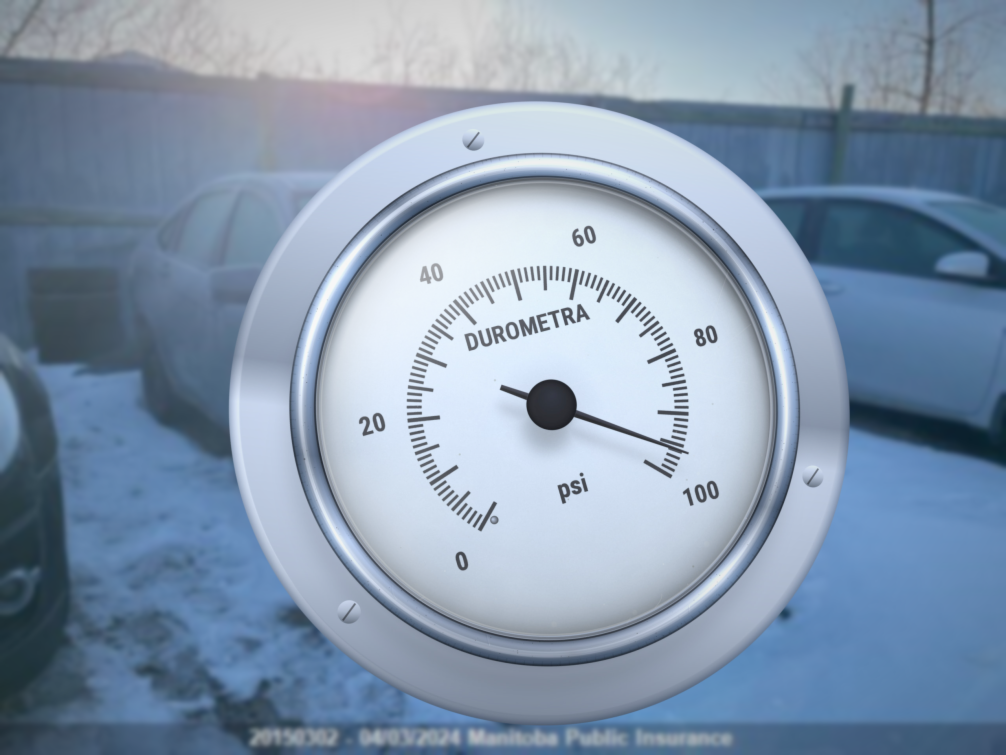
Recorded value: psi 96
